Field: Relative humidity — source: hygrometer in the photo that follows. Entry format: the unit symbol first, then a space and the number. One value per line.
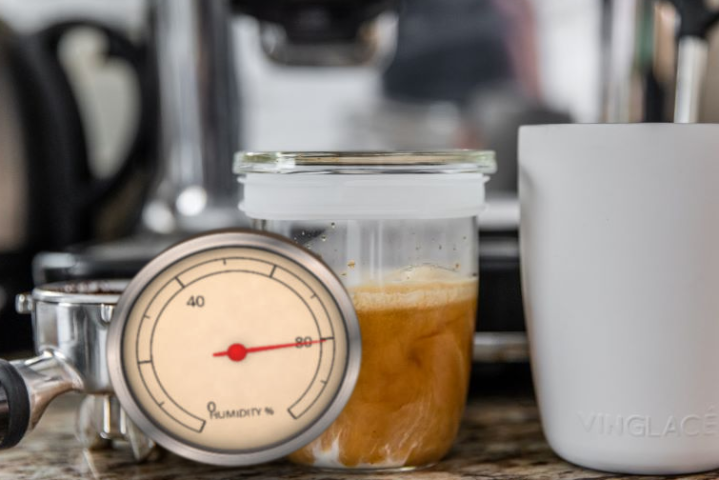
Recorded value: % 80
